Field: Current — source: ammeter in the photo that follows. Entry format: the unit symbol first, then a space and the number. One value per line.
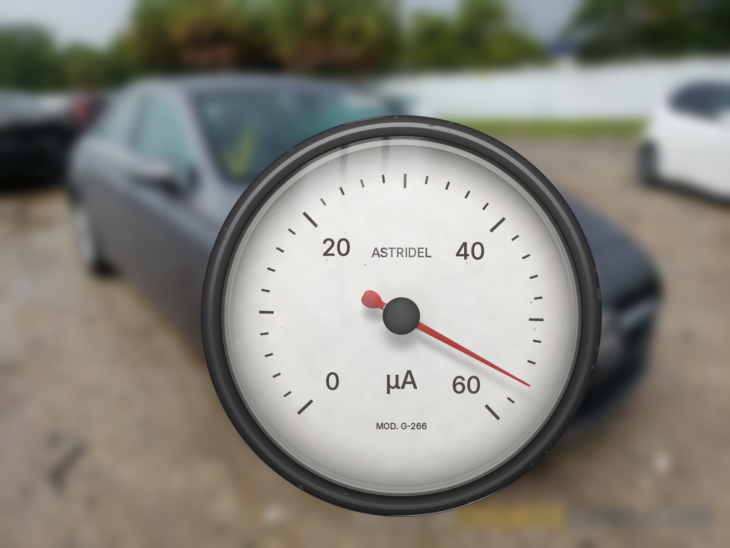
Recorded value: µA 56
